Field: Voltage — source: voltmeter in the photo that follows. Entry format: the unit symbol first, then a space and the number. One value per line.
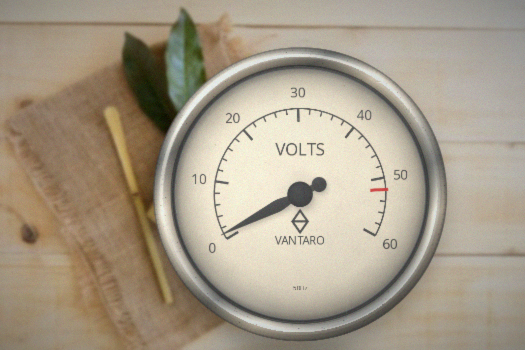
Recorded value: V 1
